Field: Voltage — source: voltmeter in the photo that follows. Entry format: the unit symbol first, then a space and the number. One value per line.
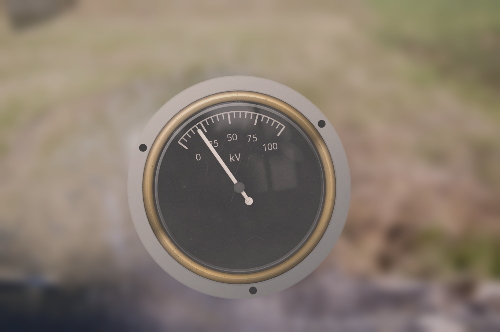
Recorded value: kV 20
